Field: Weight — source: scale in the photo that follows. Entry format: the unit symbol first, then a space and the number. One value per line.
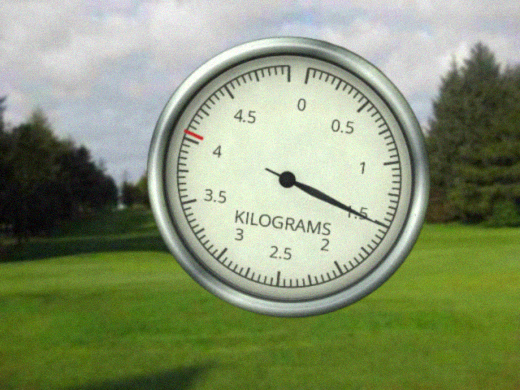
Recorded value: kg 1.5
